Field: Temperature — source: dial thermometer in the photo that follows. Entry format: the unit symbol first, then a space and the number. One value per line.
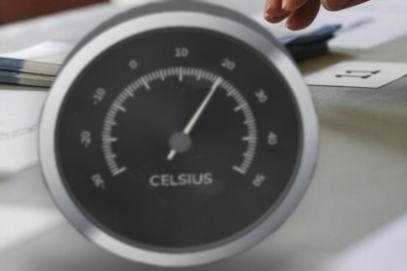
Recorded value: °C 20
